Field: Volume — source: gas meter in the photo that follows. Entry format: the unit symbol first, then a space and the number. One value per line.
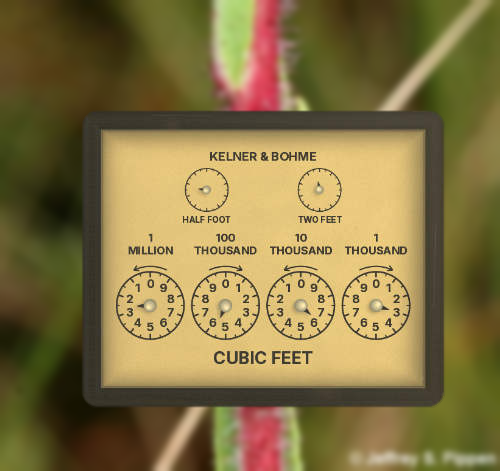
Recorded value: ft³ 256300
